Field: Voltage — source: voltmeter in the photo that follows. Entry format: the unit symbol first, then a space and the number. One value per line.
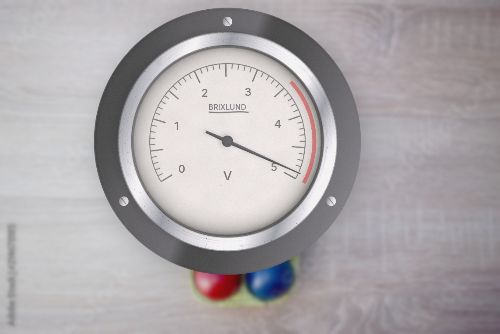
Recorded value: V 4.9
